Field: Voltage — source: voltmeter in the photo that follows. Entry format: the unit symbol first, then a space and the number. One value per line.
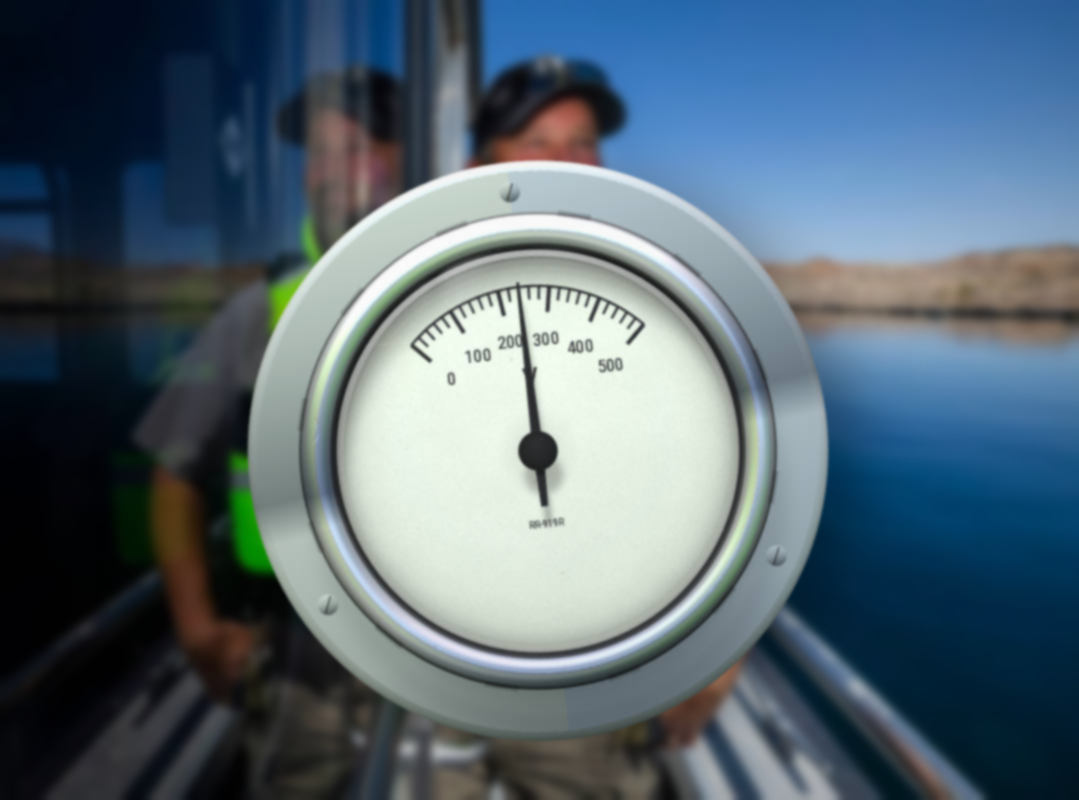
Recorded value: V 240
